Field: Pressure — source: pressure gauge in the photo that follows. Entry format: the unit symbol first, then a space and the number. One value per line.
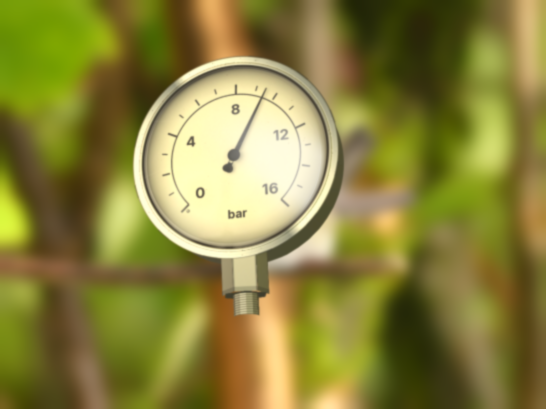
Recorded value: bar 9.5
